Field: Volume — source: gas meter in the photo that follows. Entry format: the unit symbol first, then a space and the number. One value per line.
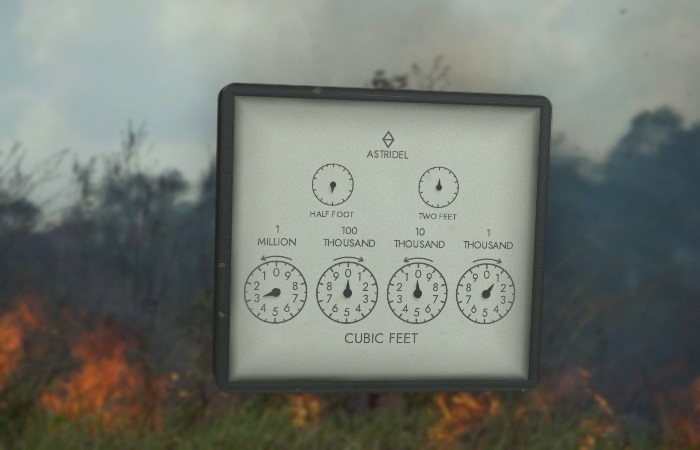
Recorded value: ft³ 300100
